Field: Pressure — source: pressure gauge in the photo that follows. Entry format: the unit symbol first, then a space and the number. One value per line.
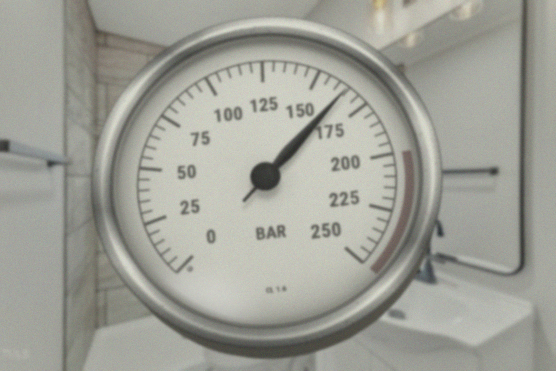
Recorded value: bar 165
